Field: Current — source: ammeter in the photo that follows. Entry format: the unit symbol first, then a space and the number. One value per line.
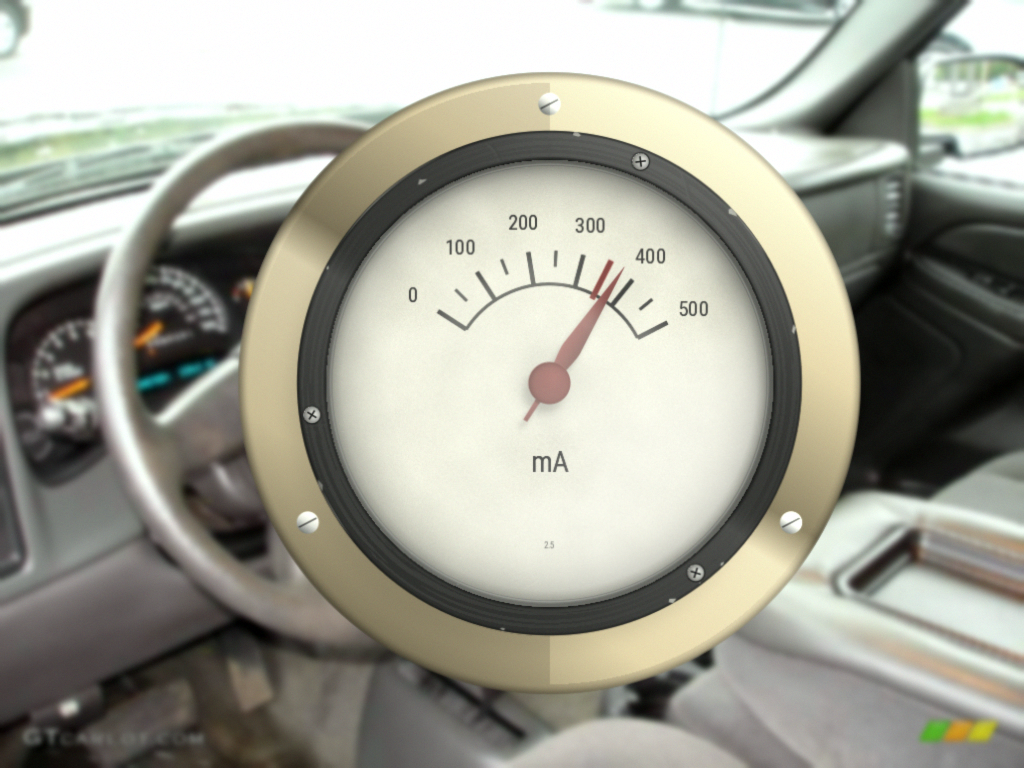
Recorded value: mA 375
